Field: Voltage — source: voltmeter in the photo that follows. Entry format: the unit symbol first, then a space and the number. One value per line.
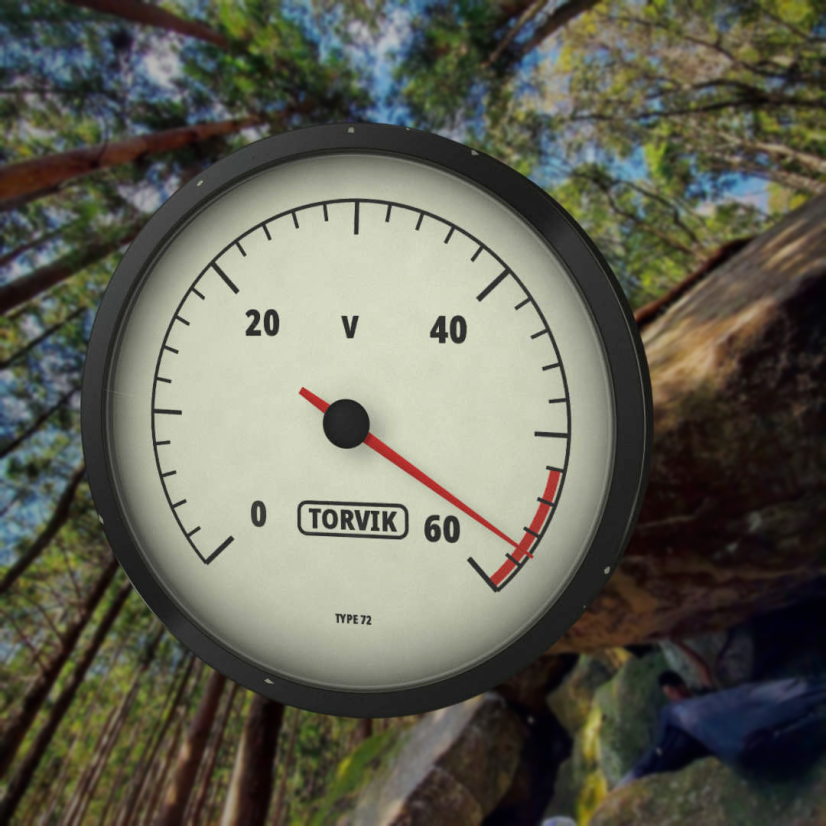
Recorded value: V 57
